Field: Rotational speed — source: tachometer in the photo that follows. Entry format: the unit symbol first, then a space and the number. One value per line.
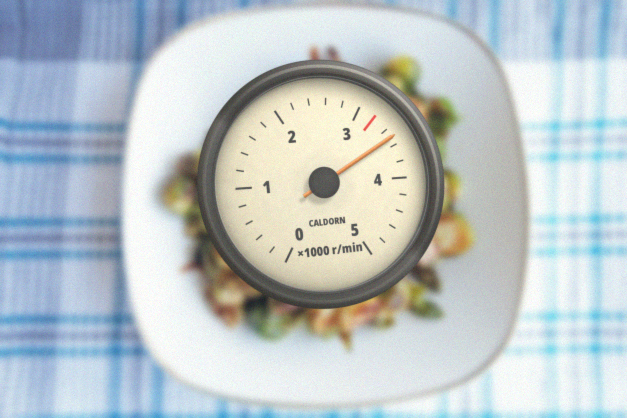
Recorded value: rpm 3500
